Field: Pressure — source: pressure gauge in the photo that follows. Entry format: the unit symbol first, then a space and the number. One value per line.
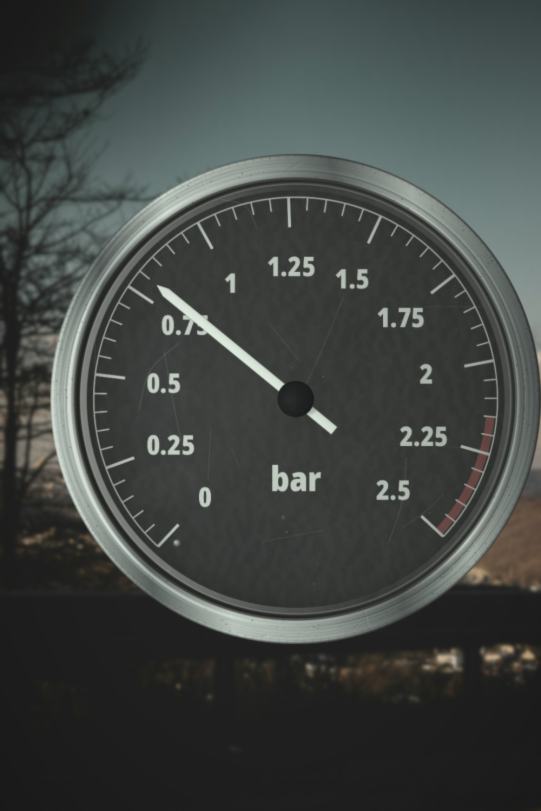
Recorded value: bar 0.8
